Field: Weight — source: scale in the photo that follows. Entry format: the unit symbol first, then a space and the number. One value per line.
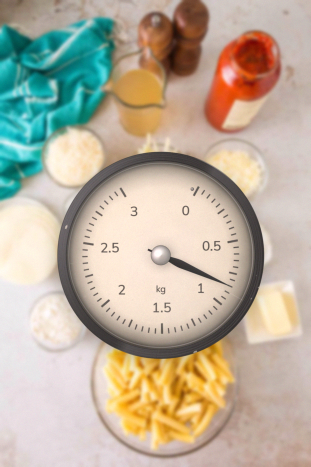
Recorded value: kg 0.85
